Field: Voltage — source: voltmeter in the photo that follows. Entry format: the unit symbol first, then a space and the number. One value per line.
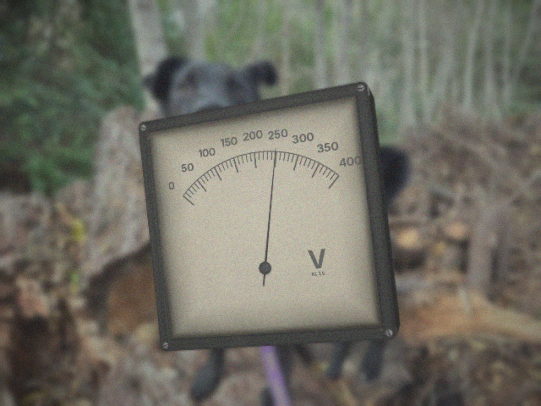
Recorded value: V 250
